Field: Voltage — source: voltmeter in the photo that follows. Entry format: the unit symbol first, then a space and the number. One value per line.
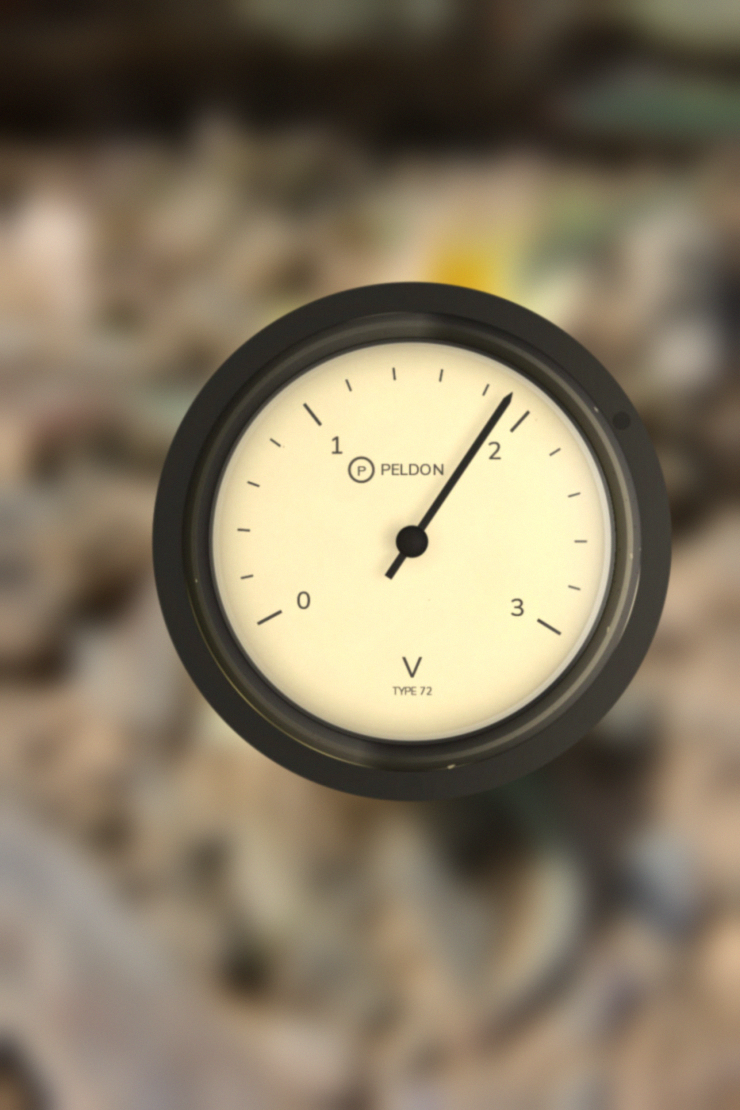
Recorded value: V 1.9
